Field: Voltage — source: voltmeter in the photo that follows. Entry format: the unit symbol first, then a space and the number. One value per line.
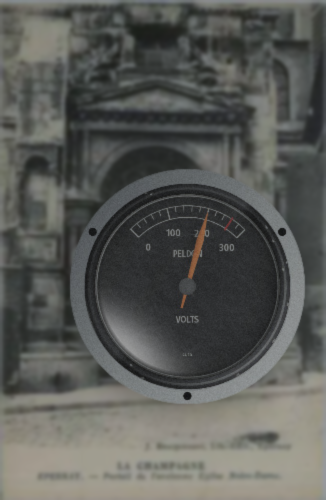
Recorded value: V 200
